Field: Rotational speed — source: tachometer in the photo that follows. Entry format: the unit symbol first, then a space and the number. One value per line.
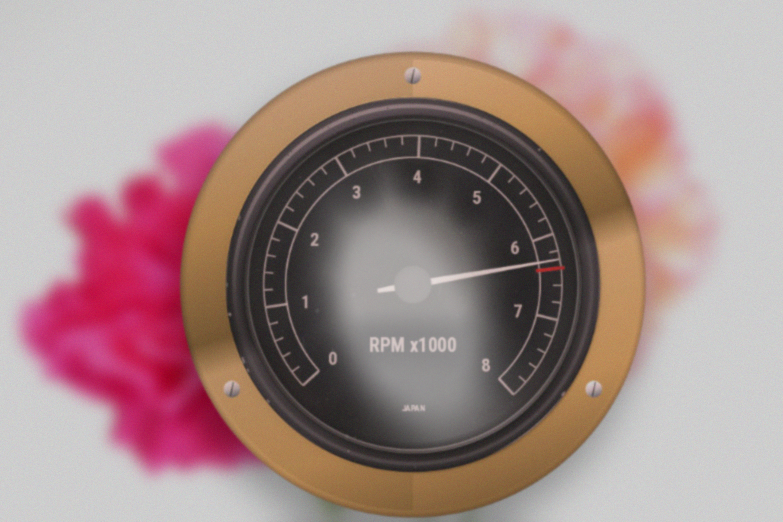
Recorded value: rpm 6300
